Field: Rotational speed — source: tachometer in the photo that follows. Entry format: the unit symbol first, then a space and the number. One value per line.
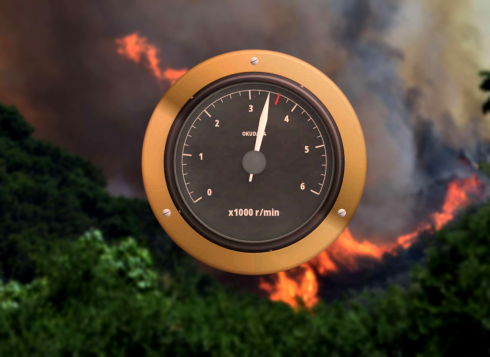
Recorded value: rpm 3400
